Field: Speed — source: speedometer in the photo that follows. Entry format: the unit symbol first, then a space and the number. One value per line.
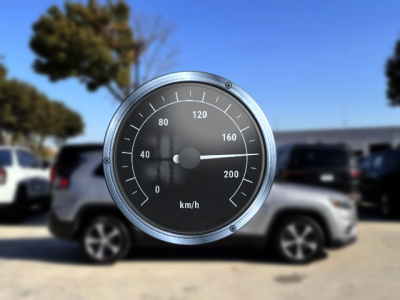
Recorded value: km/h 180
